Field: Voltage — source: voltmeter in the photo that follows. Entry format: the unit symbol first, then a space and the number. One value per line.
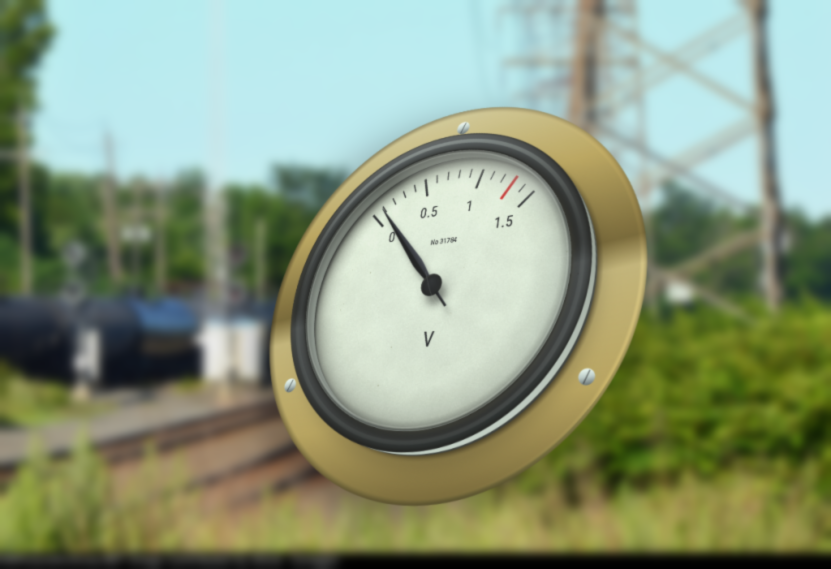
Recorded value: V 0.1
